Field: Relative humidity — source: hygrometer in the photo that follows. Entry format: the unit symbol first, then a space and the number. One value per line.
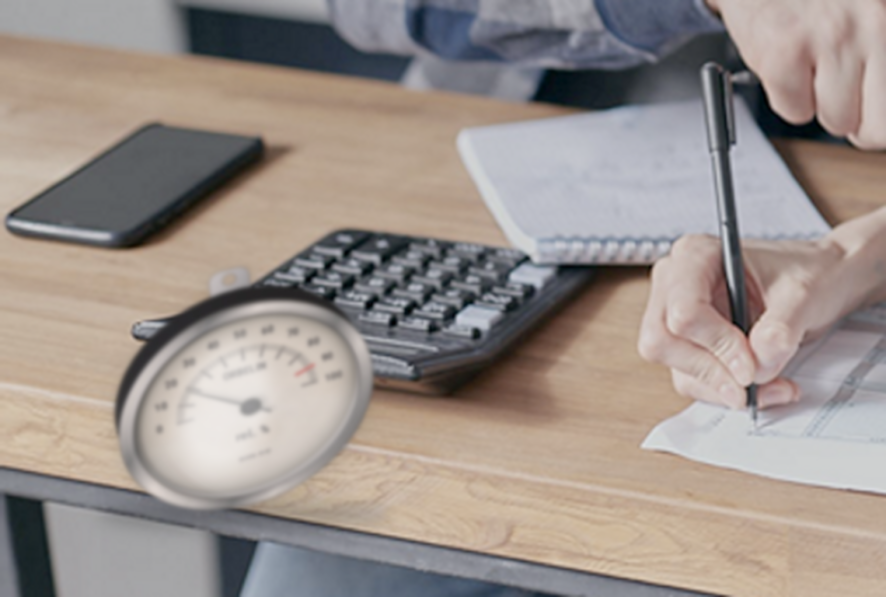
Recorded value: % 20
